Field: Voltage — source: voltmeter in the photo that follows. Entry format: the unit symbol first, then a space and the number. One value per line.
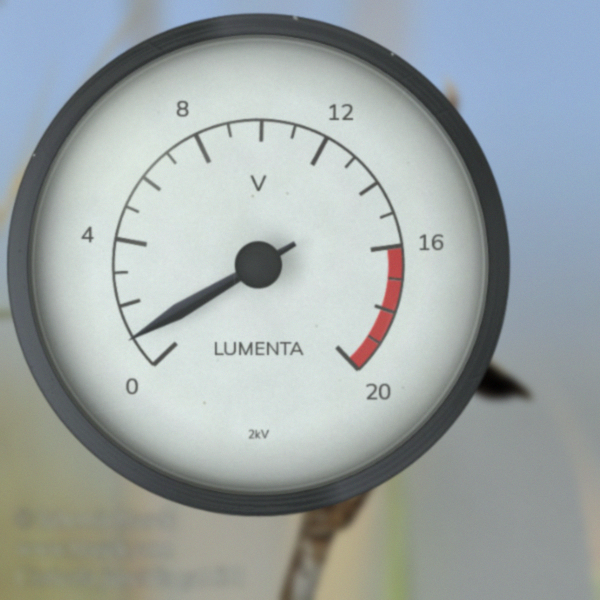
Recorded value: V 1
